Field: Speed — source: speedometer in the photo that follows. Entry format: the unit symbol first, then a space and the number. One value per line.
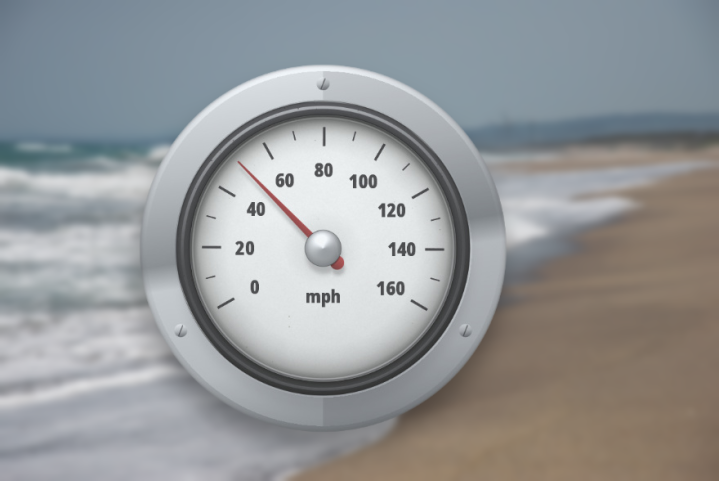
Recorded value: mph 50
